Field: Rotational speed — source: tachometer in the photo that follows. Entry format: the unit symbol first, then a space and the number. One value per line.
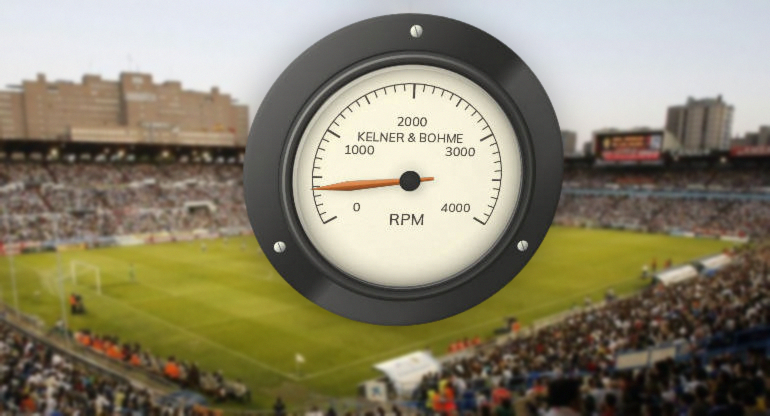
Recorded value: rpm 400
